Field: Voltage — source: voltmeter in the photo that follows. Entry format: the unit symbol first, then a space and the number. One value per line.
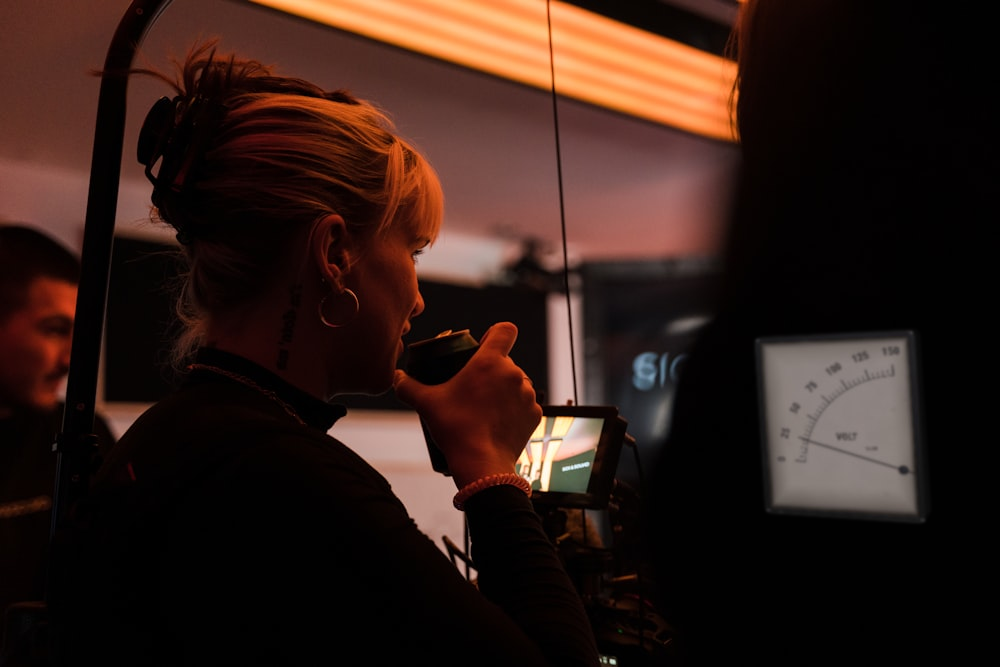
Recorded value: V 25
